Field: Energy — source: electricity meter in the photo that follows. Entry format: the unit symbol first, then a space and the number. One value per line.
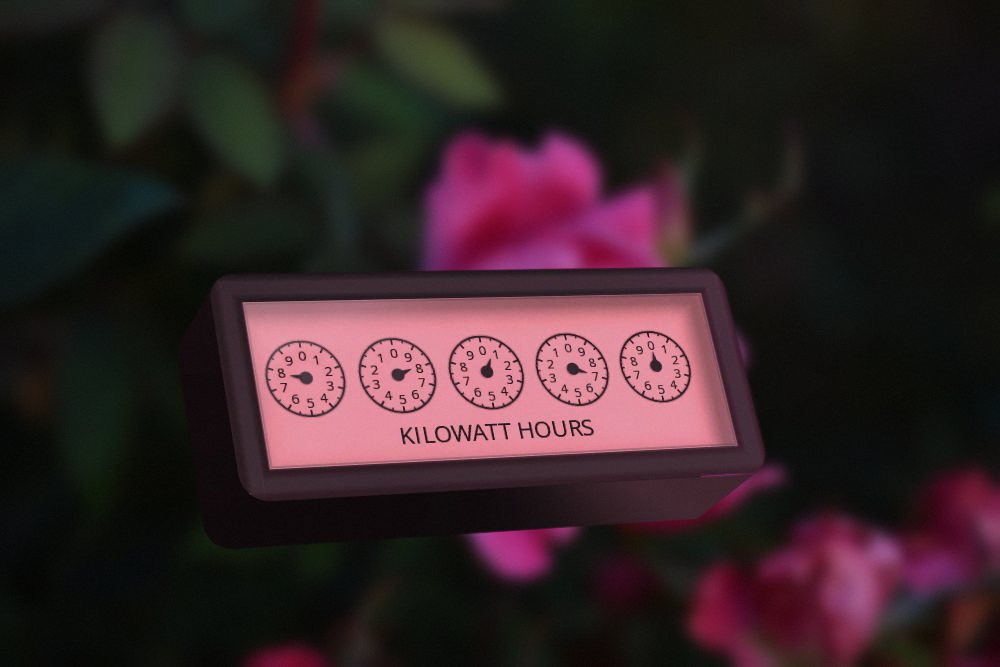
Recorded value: kWh 78070
